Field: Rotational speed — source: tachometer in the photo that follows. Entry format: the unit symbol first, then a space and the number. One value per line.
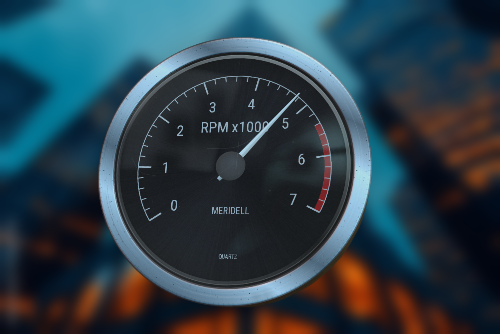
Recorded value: rpm 4800
